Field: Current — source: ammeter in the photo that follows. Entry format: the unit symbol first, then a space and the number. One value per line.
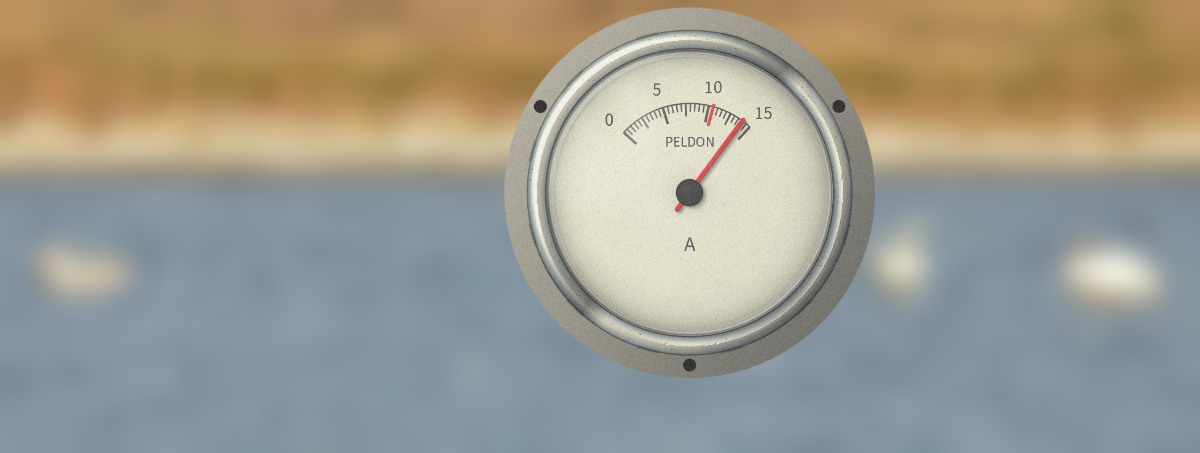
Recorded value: A 14
